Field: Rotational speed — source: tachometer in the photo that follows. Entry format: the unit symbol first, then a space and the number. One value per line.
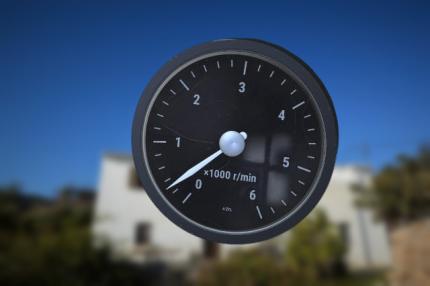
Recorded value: rpm 300
